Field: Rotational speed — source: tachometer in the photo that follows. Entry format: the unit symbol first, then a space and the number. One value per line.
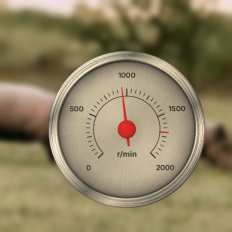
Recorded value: rpm 950
